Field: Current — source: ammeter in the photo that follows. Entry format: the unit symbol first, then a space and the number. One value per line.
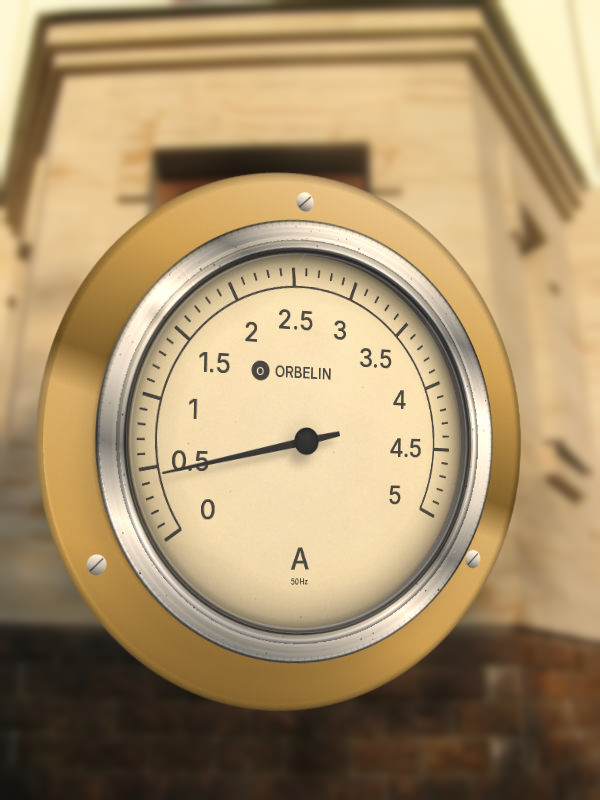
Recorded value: A 0.45
